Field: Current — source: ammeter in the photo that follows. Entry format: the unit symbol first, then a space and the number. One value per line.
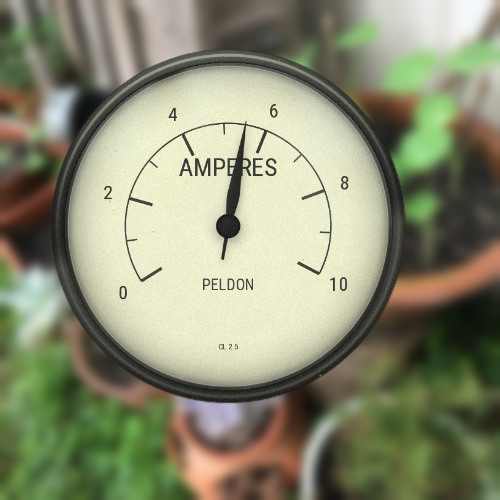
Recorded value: A 5.5
